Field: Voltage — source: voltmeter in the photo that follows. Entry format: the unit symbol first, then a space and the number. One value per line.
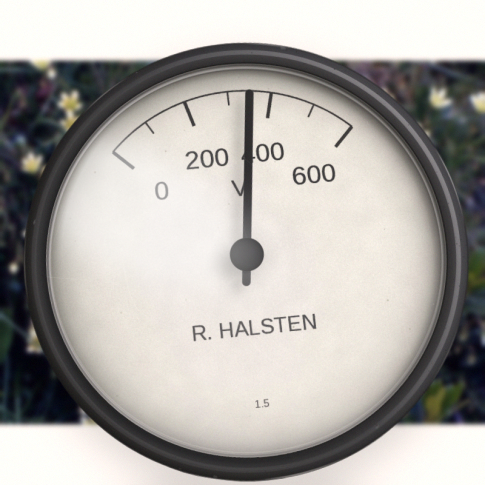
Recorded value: V 350
